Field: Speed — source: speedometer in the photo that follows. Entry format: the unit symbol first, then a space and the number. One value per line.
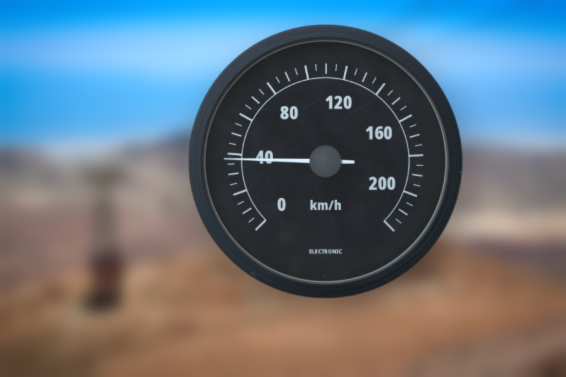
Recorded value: km/h 37.5
